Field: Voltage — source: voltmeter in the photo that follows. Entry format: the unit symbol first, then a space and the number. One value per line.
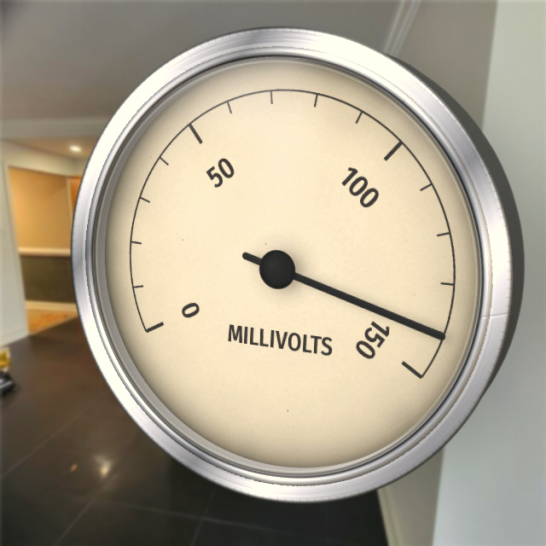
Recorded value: mV 140
